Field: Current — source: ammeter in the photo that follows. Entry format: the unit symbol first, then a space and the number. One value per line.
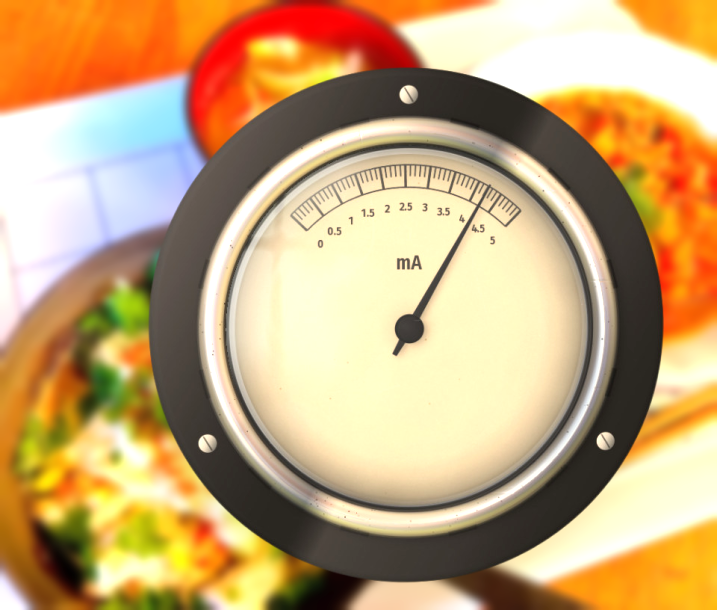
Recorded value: mA 4.2
